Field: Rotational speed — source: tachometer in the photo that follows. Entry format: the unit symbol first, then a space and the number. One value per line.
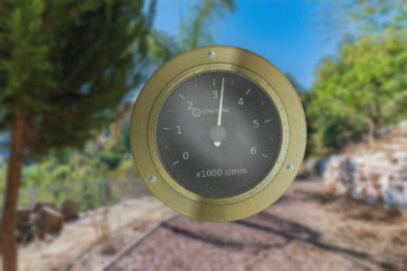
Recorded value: rpm 3250
